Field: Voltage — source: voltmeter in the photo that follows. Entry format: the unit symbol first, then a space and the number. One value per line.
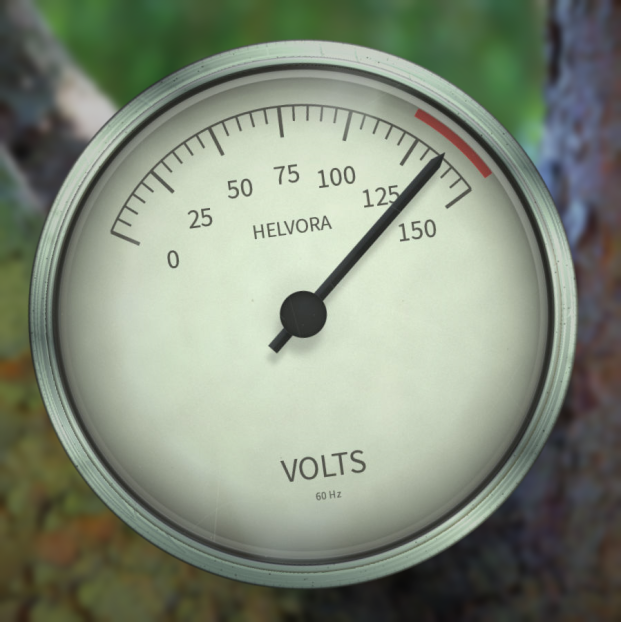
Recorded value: V 135
